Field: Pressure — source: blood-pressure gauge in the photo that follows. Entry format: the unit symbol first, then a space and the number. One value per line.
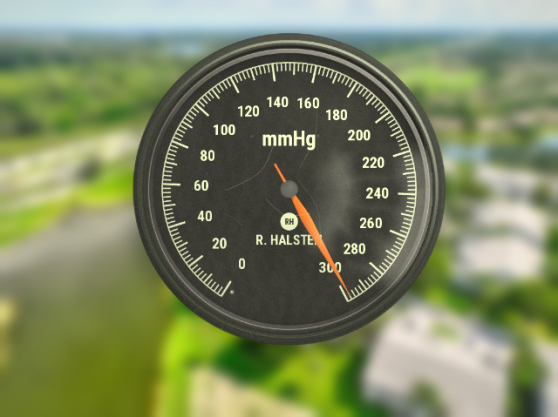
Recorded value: mmHg 298
